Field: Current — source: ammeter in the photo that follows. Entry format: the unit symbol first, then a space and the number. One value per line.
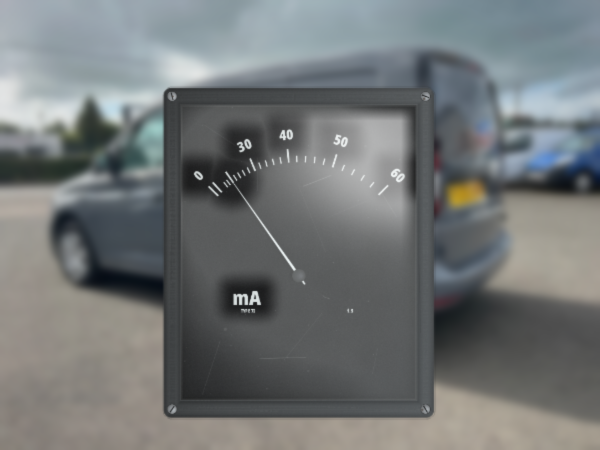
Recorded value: mA 20
